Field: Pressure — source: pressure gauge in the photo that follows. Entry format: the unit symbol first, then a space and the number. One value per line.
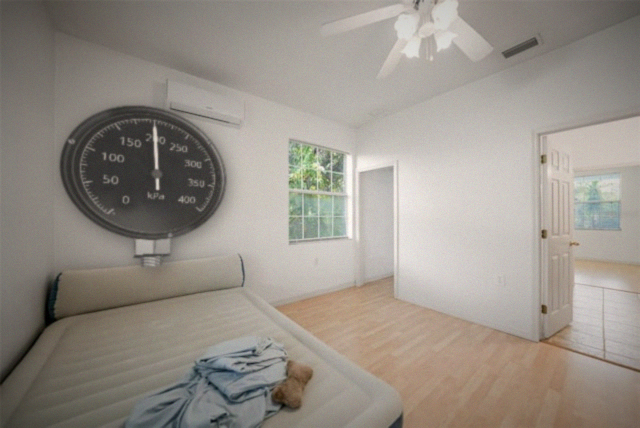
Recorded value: kPa 200
